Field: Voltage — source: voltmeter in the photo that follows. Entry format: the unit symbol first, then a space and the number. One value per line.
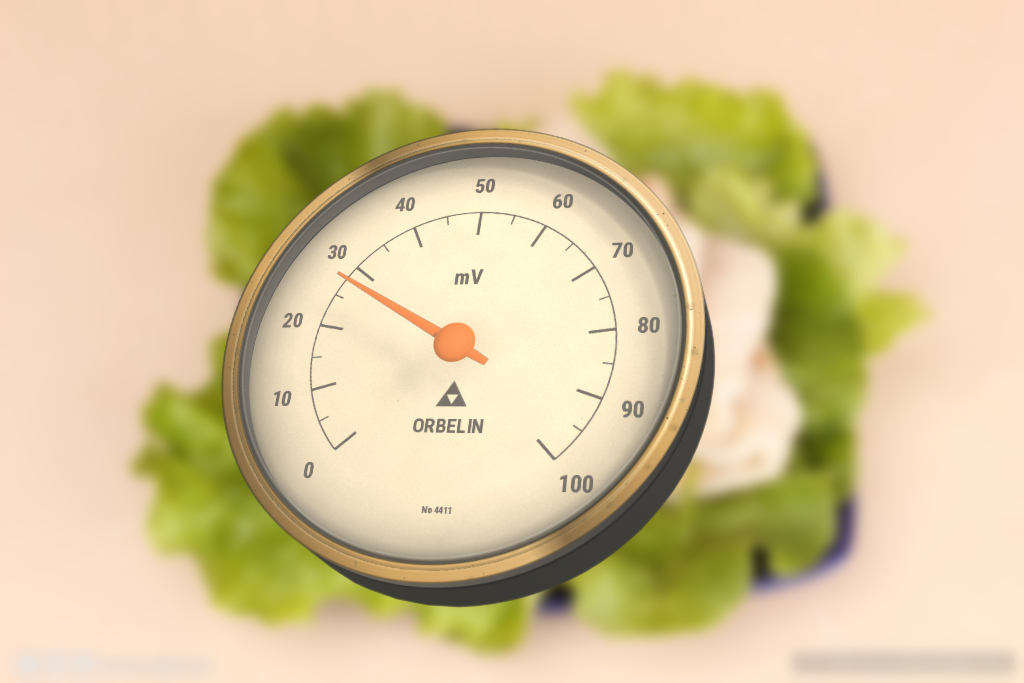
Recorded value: mV 27.5
